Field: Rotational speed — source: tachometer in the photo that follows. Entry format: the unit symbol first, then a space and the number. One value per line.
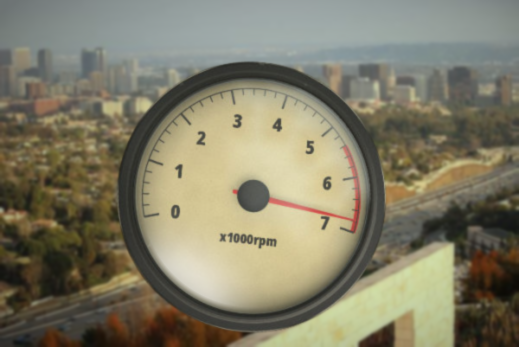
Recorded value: rpm 6800
